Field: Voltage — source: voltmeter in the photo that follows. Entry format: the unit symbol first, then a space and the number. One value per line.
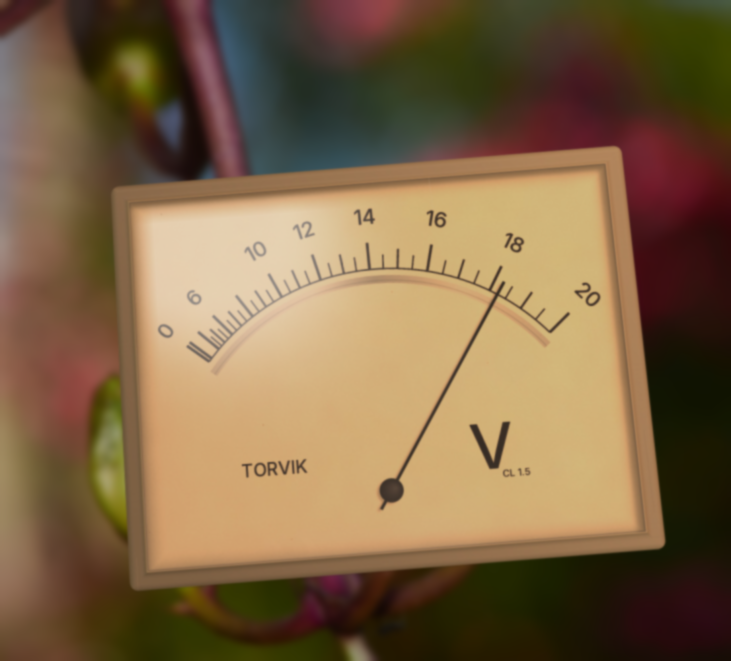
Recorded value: V 18.25
